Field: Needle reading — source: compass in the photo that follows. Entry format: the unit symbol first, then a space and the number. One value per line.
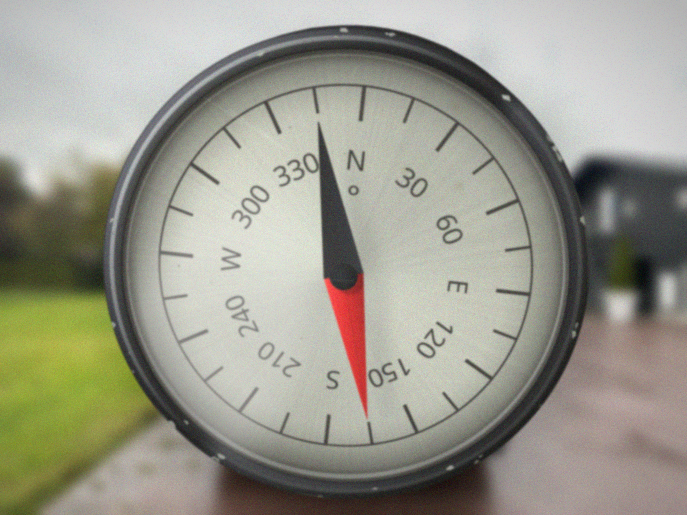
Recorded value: ° 165
